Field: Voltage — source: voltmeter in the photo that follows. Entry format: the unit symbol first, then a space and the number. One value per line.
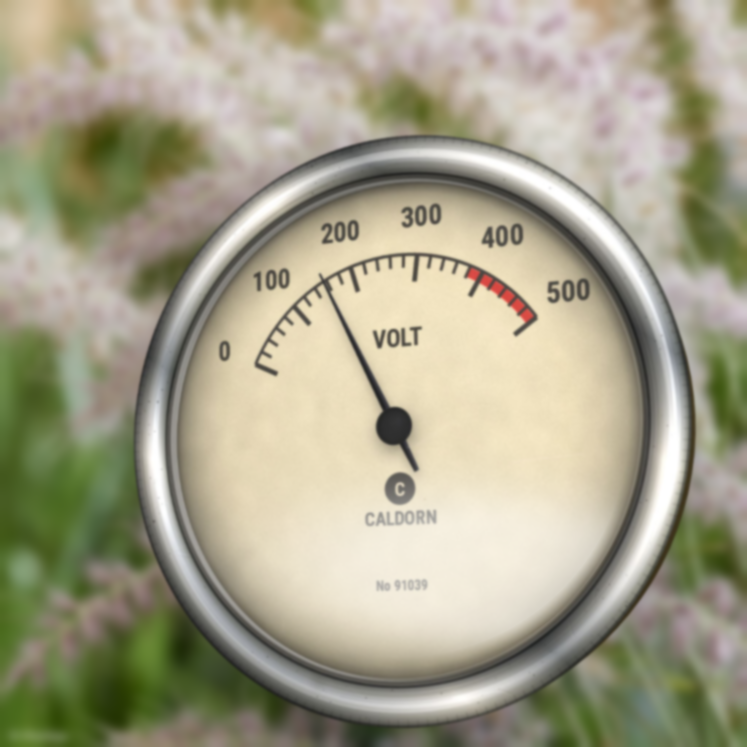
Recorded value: V 160
